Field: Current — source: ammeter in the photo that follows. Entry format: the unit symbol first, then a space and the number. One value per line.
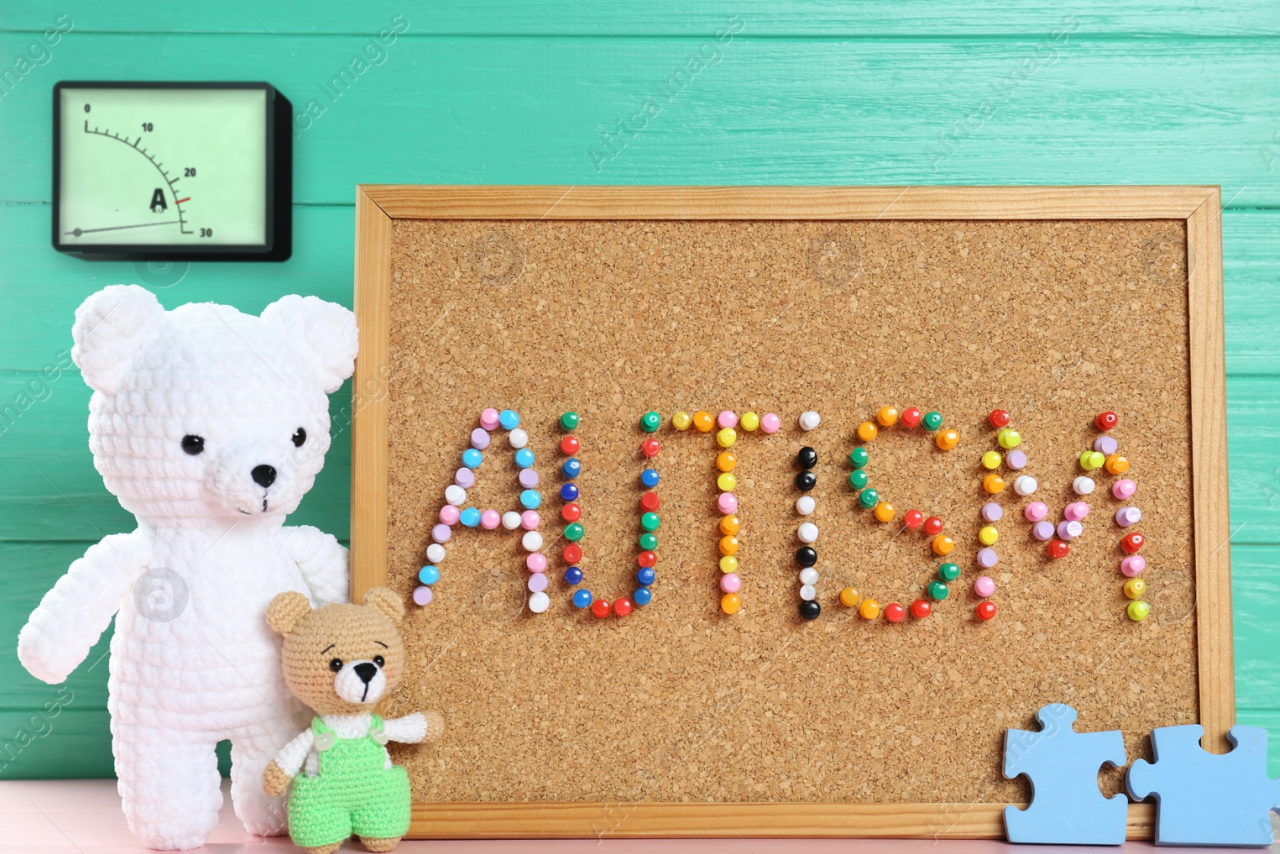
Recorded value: A 28
